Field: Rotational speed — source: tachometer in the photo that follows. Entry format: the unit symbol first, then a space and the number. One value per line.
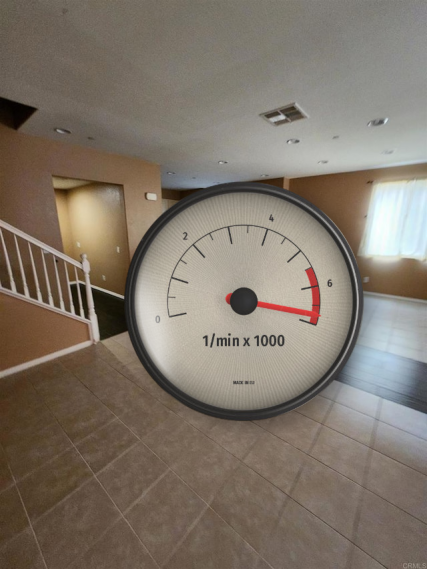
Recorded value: rpm 6750
